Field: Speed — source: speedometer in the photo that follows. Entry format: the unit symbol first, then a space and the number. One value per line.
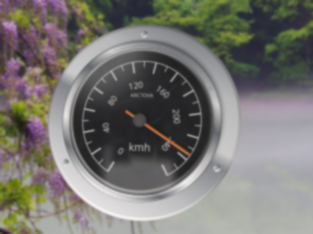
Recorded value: km/h 235
